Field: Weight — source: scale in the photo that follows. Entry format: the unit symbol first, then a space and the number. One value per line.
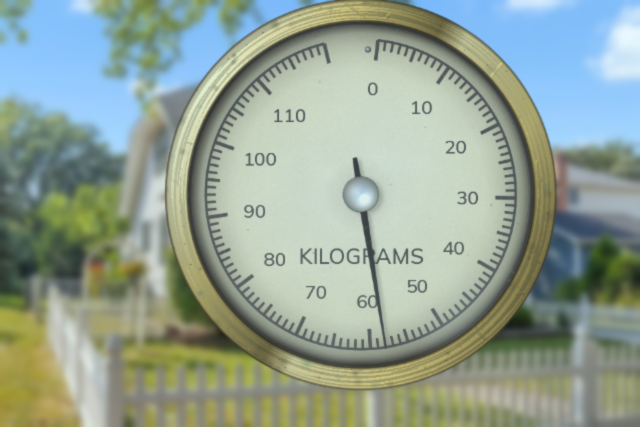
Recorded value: kg 58
